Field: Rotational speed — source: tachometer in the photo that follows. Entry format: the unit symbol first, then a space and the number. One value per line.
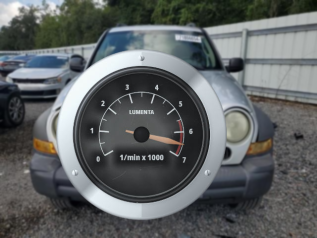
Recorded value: rpm 6500
